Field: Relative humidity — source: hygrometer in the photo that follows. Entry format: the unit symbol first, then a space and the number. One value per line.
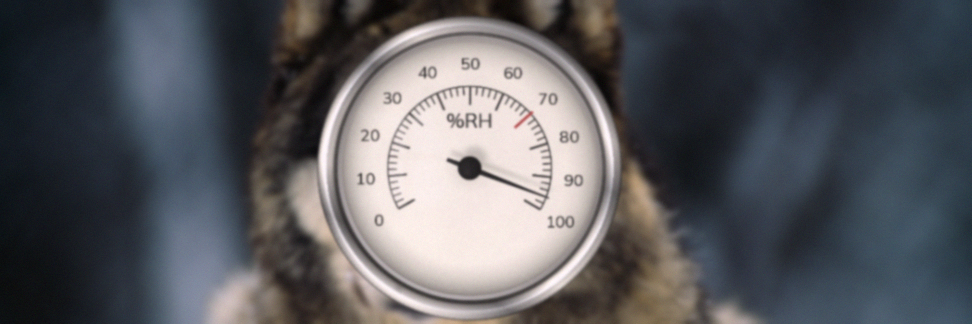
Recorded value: % 96
